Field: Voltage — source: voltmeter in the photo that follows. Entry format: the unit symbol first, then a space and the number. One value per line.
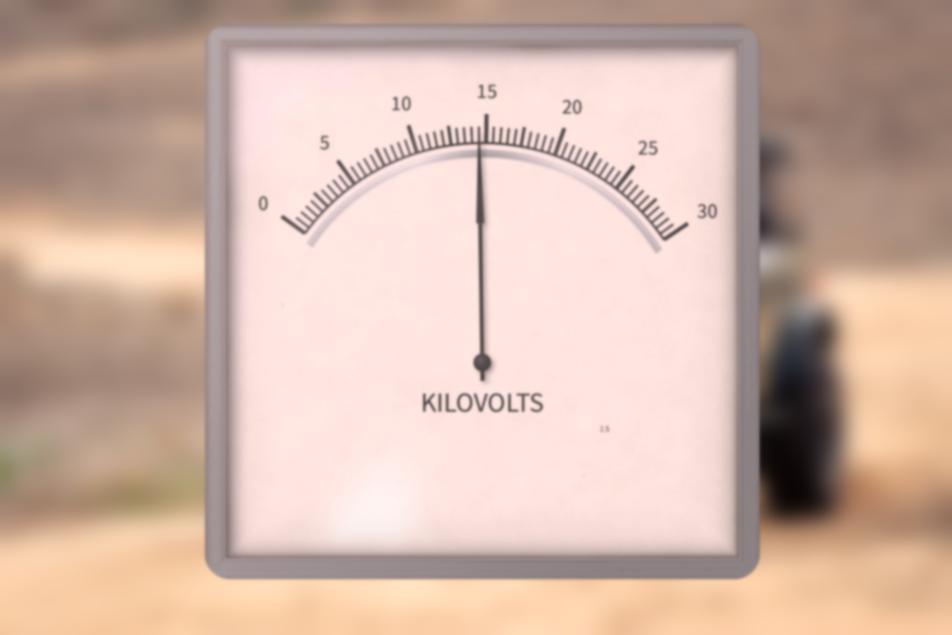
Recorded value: kV 14.5
